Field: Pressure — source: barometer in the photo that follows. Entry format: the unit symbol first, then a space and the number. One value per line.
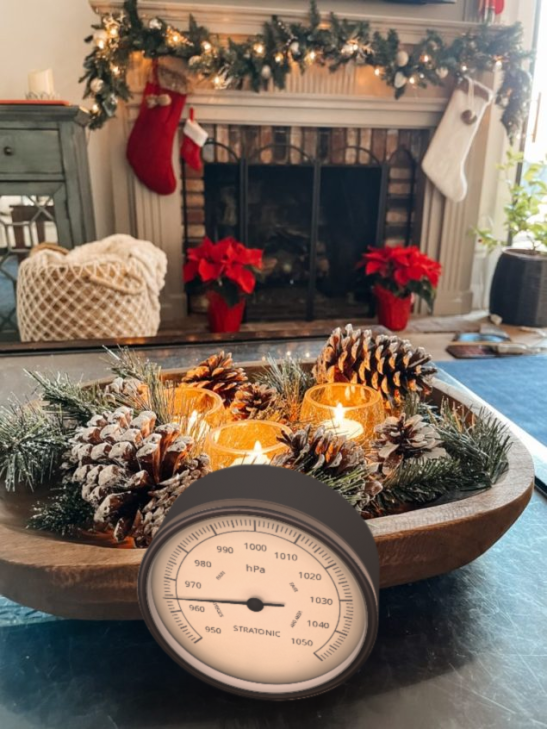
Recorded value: hPa 965
